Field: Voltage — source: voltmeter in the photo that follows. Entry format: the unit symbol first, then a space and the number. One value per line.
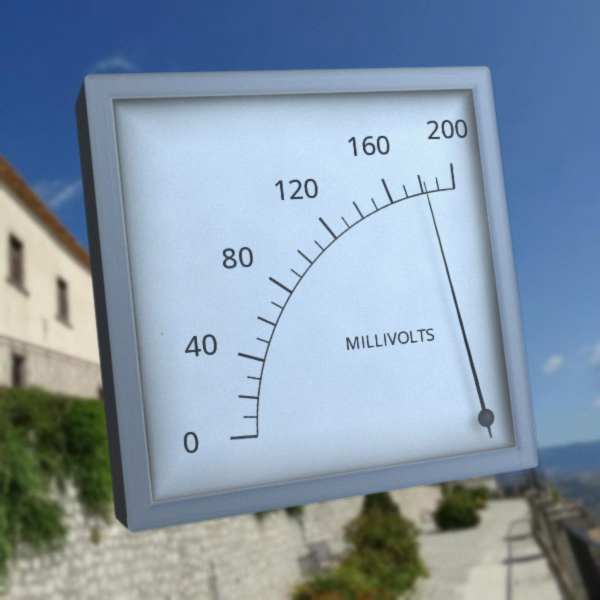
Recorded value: mV 180
